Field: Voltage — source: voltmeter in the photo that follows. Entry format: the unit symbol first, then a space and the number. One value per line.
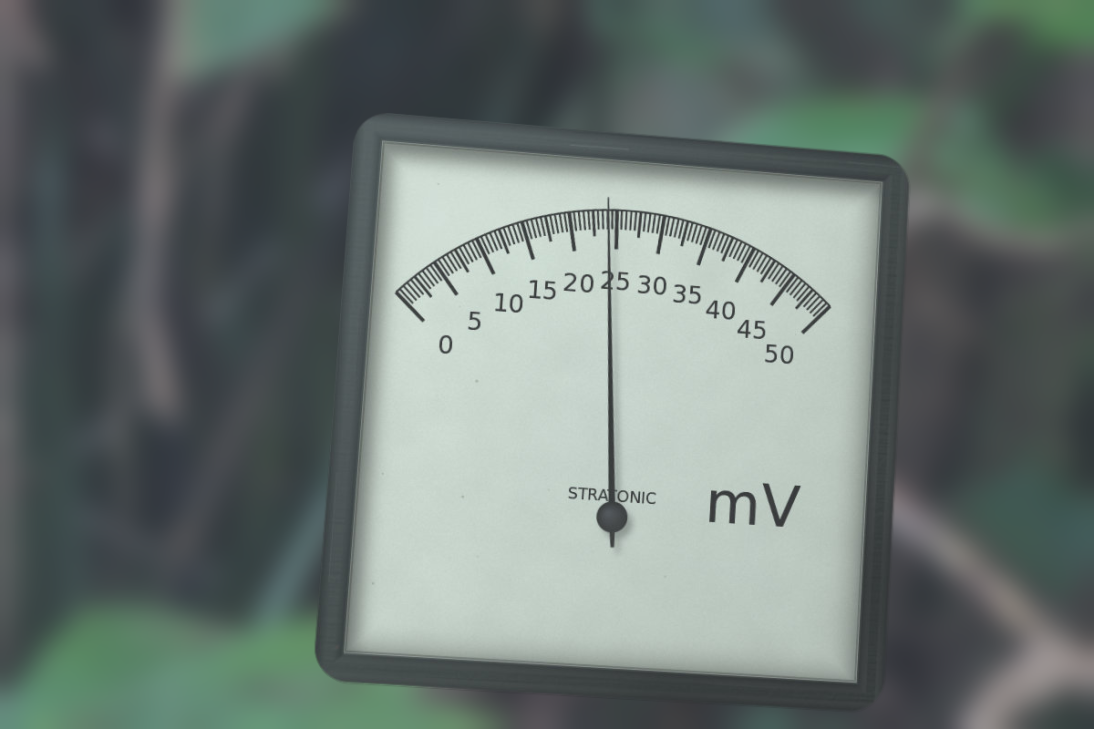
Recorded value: mV 24
